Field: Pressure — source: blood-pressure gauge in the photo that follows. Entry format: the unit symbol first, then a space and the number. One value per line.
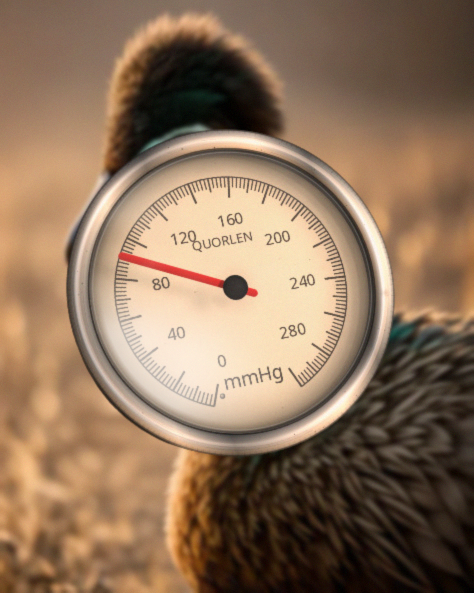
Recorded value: mmHg 90
